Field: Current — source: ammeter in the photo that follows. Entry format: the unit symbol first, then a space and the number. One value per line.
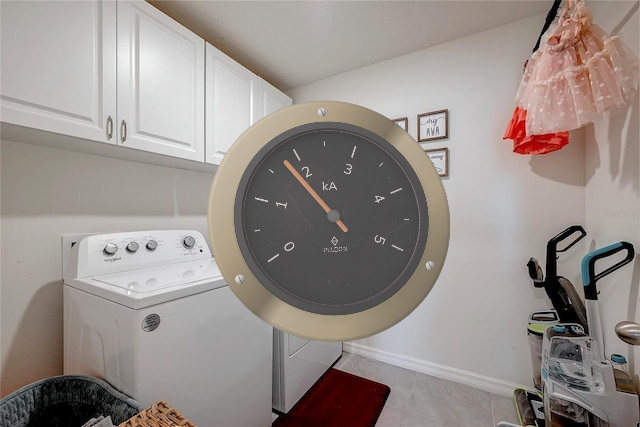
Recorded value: kA 1.75
